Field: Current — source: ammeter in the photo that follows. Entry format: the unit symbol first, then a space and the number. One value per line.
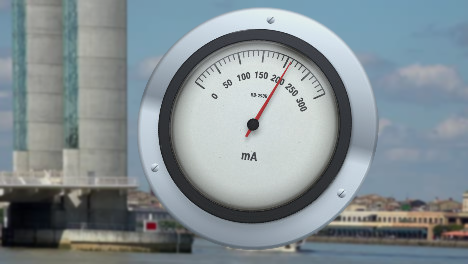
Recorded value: mA 210
